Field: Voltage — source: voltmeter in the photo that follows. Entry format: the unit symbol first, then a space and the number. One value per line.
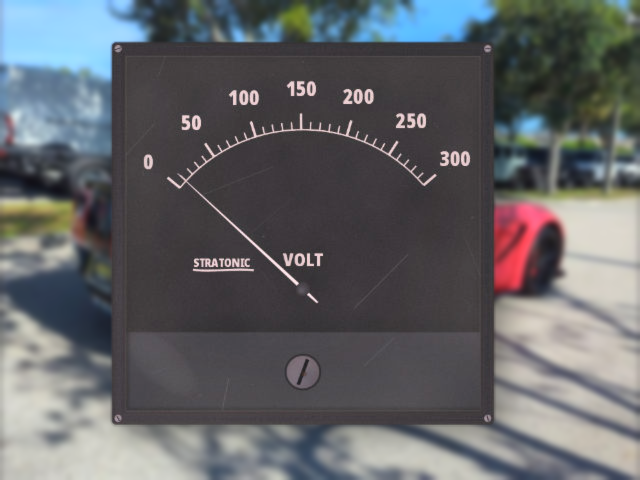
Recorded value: V 10
